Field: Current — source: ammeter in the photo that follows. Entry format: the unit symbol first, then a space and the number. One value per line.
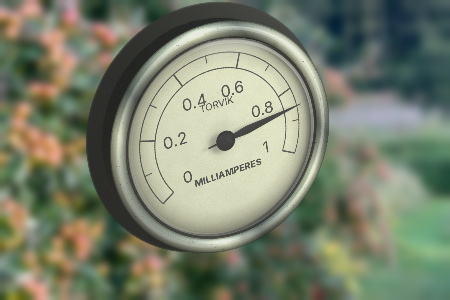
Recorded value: mA 0.85
